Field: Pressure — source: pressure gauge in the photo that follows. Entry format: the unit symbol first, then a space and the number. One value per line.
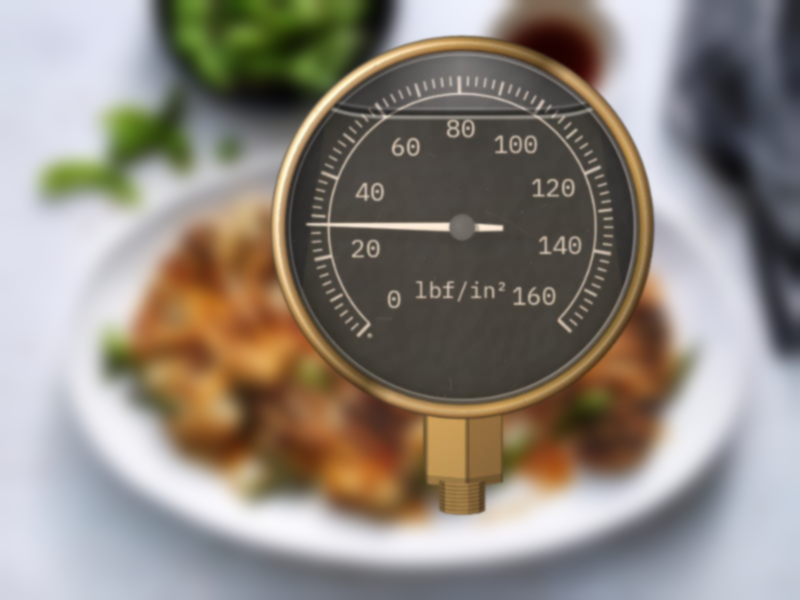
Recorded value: psi 28
